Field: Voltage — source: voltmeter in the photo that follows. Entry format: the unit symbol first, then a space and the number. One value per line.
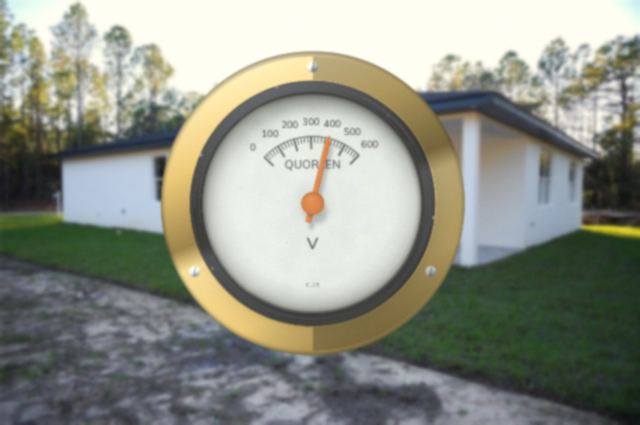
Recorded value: V 400
